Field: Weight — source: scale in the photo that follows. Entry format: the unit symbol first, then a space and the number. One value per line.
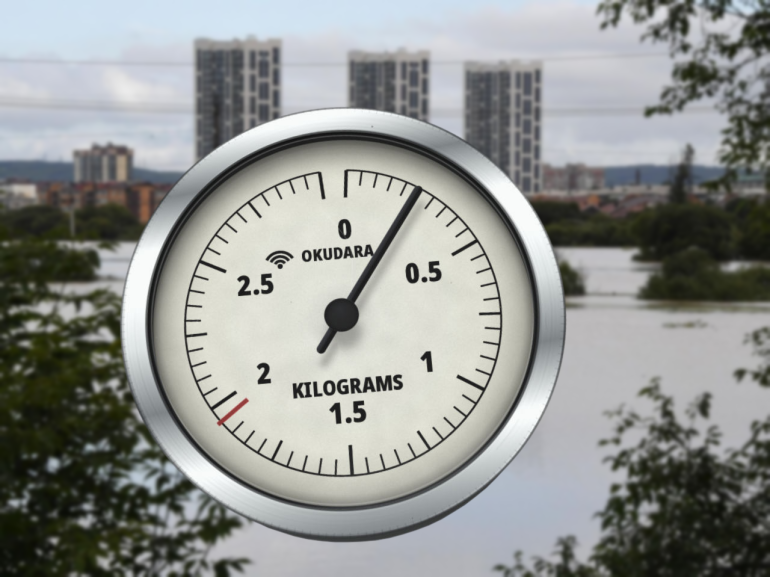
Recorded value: kg 0.25
